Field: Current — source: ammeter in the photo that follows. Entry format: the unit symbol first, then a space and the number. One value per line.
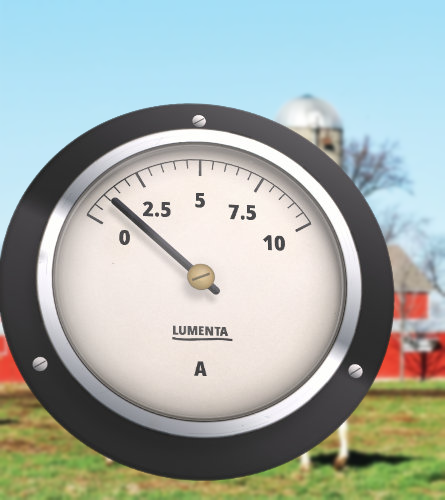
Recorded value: A 1
